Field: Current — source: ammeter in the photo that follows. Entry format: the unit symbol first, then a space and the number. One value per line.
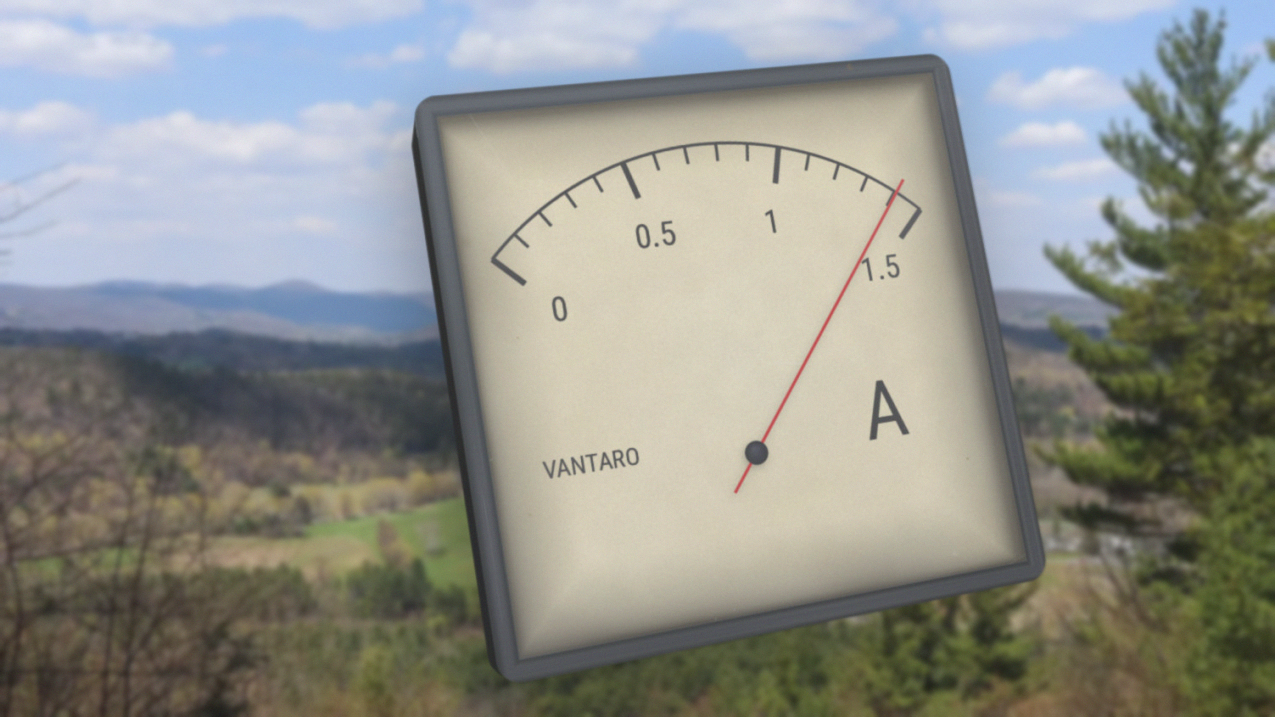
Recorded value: A 1.4
